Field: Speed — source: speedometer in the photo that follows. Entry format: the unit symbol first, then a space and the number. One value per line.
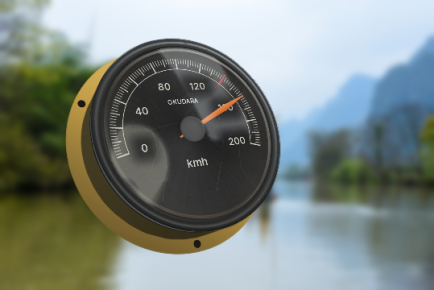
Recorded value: km/h 160
